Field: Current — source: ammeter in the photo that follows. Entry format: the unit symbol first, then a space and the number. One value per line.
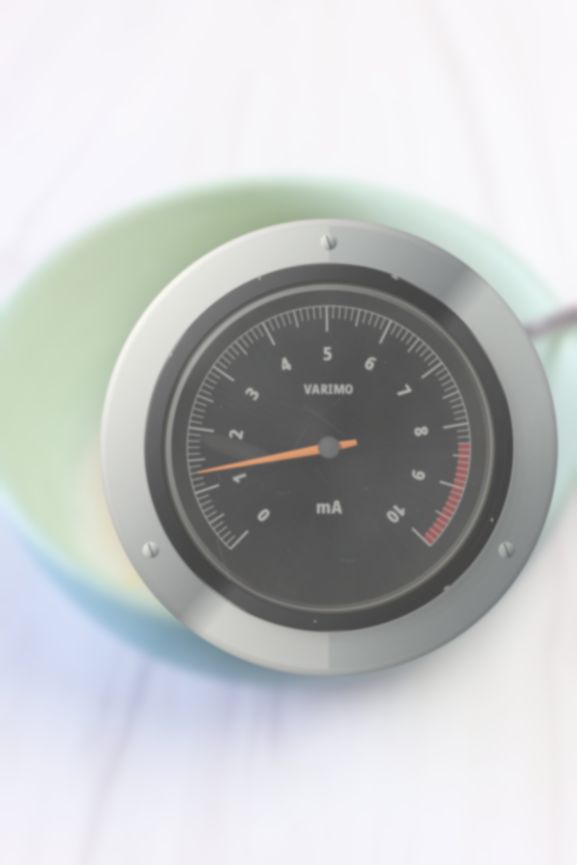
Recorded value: mA 1.3
